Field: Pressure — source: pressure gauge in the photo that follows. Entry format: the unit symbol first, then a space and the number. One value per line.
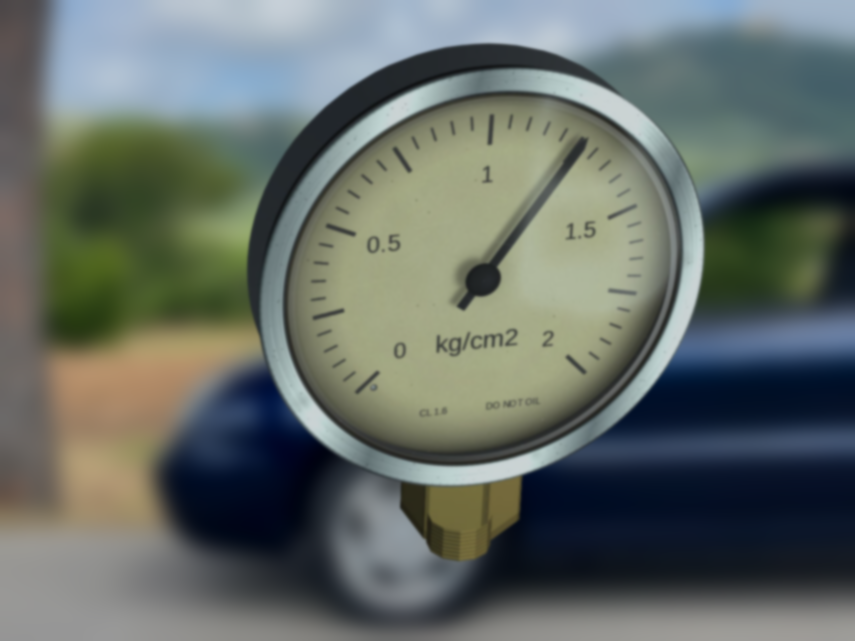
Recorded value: kg/cm² 1.25
